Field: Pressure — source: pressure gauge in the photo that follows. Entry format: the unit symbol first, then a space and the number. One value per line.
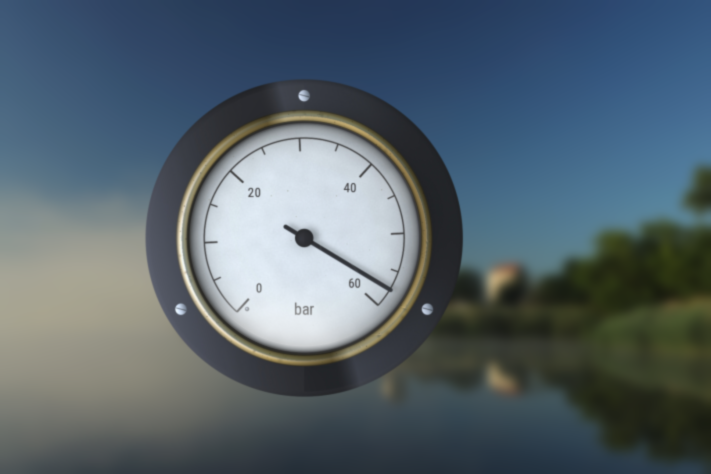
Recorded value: bar 57.5
